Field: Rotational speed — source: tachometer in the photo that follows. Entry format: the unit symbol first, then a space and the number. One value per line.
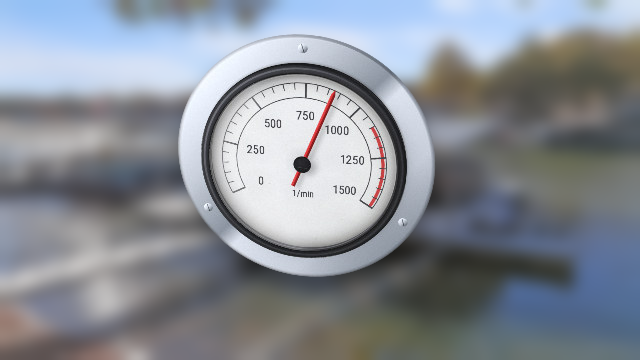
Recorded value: rpm 875
